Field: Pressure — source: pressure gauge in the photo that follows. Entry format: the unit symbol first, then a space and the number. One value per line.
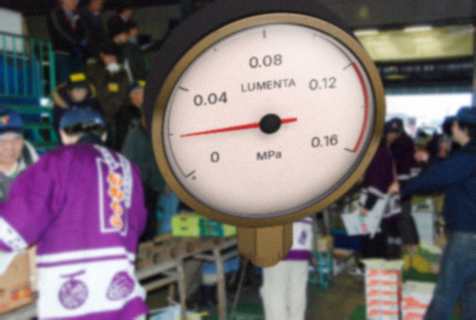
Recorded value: MPa 0.02
